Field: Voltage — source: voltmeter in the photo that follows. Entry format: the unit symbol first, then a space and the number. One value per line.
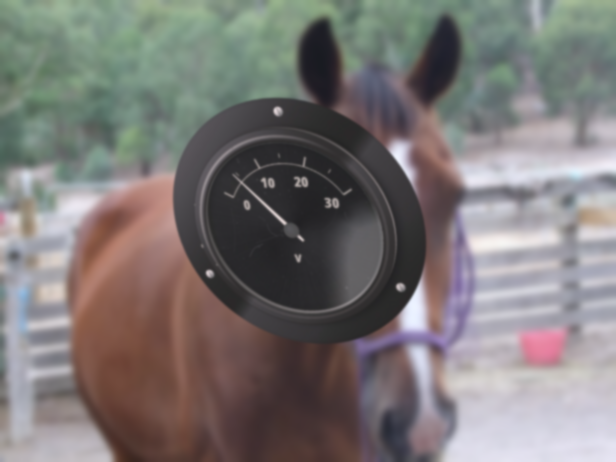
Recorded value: V 5
